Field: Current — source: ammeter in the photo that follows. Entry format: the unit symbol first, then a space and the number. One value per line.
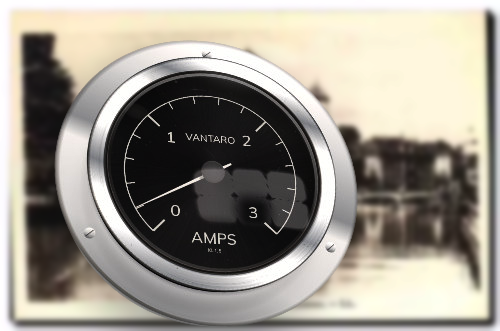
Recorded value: A 0.2
